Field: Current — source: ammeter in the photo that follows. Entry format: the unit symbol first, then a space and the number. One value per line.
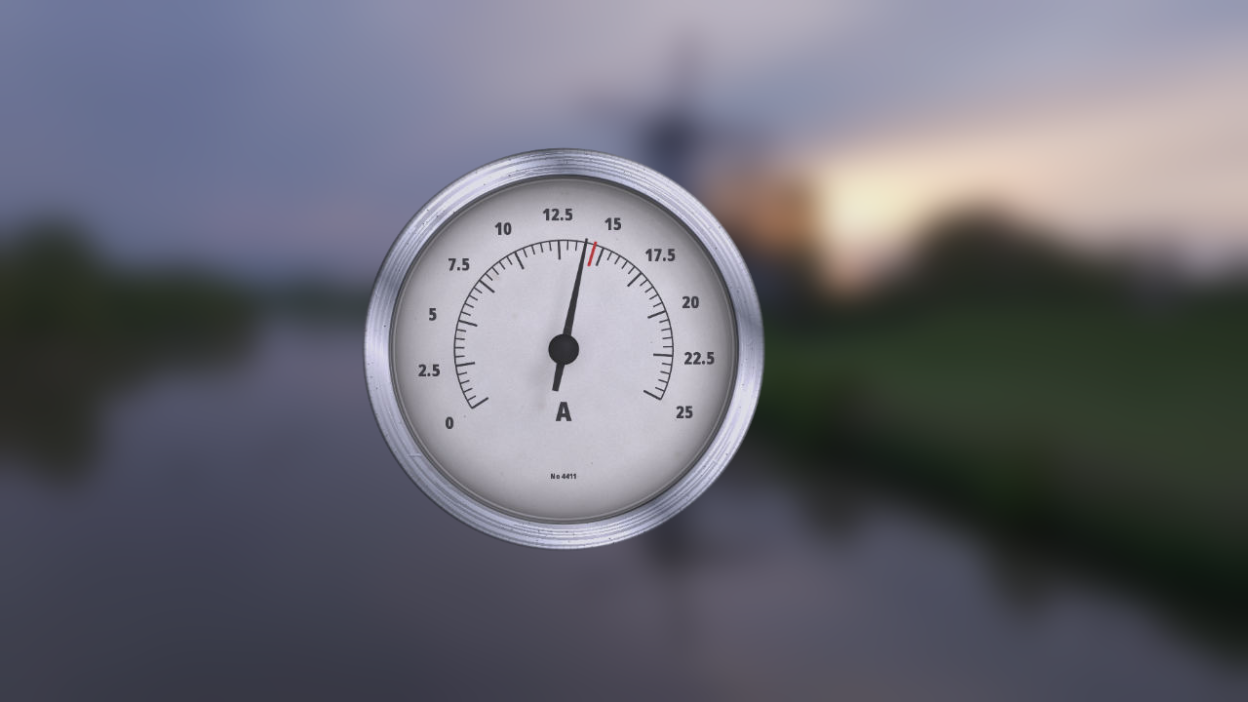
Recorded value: A 14
